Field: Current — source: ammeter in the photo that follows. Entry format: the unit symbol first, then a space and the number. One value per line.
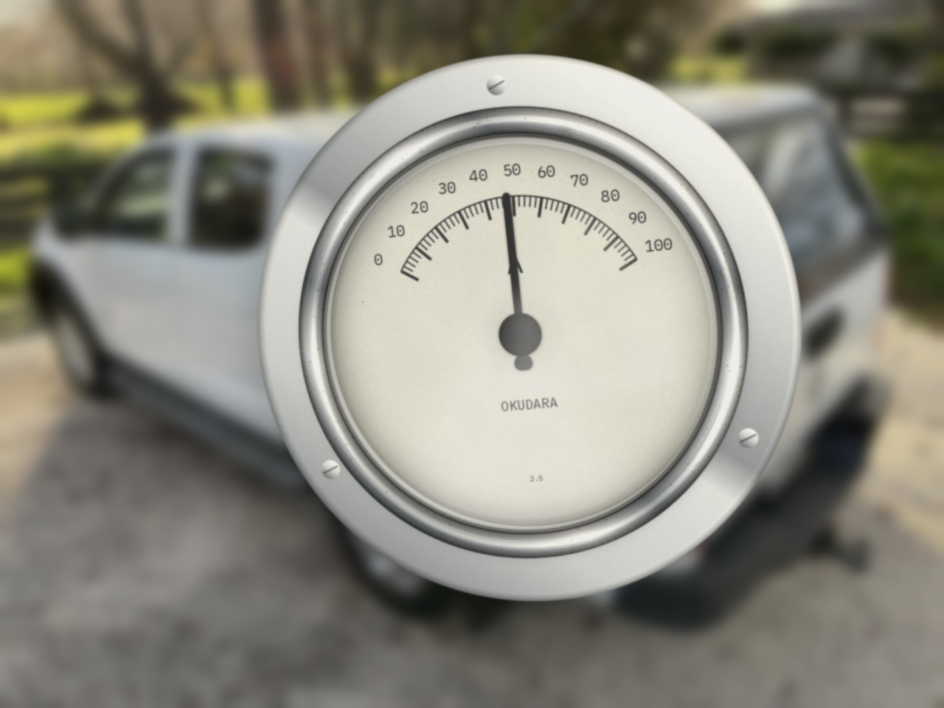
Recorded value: A 48
